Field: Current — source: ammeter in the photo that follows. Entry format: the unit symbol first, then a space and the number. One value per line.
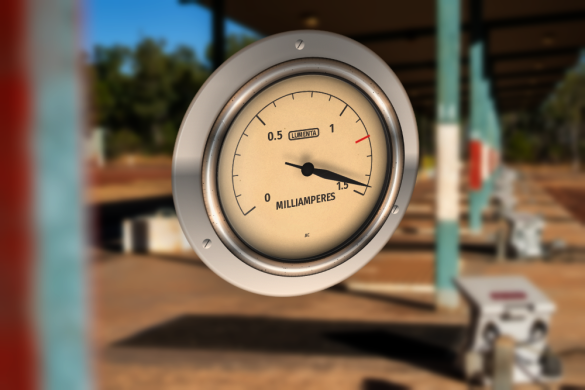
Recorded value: mA 1.45
